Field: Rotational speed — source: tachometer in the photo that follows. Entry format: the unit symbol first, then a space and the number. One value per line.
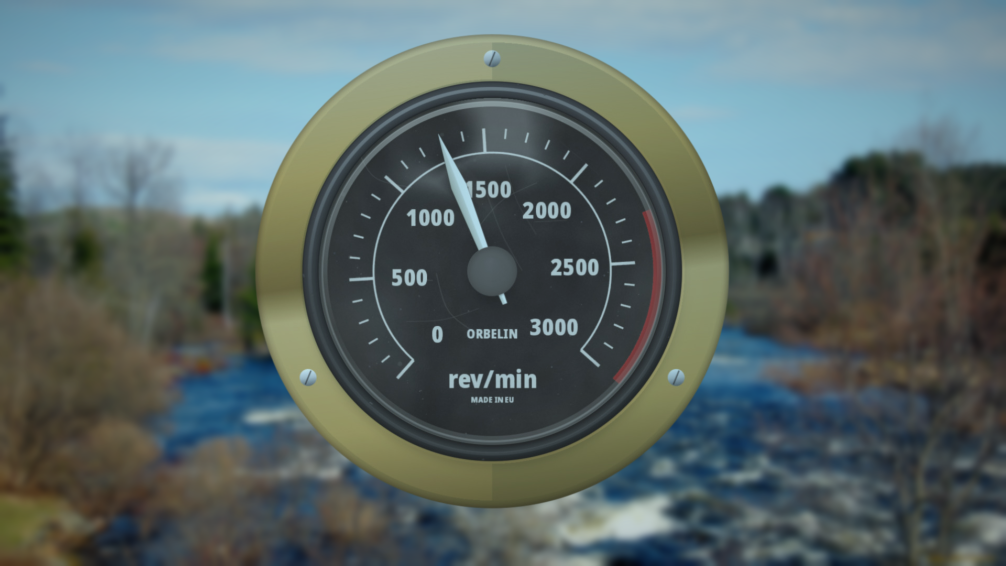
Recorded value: rpm 1300
